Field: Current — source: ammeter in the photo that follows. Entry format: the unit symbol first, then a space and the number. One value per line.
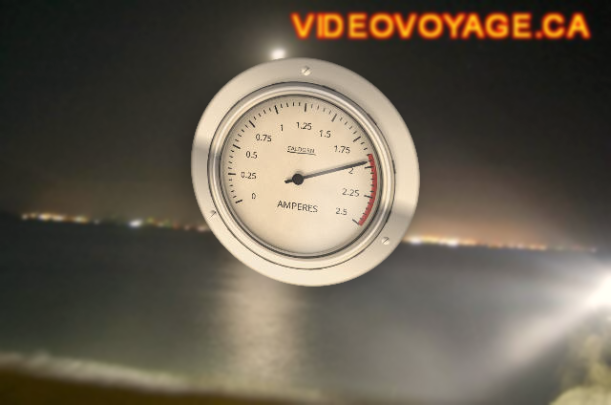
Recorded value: A 1.95
